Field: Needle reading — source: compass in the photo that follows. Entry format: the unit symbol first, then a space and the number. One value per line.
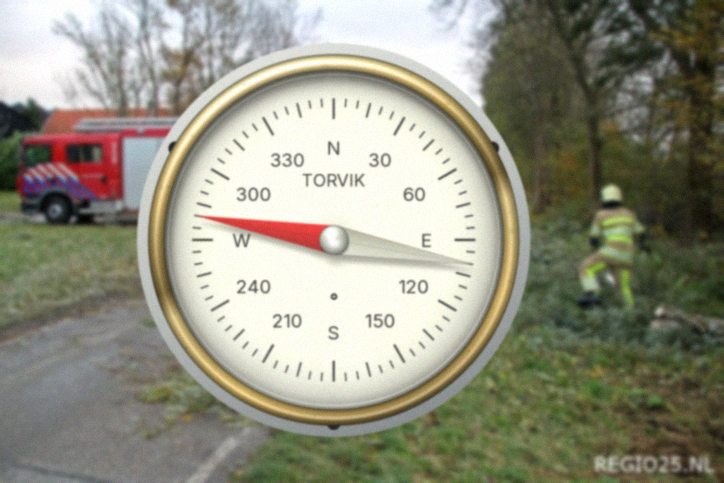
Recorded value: ° 280
